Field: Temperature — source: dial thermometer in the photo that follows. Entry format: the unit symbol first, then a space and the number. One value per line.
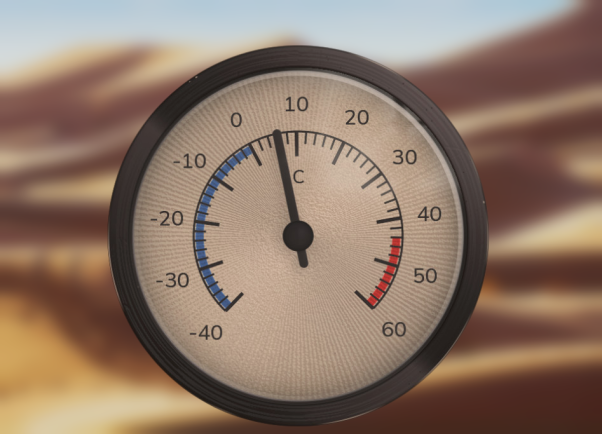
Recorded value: °C 6
